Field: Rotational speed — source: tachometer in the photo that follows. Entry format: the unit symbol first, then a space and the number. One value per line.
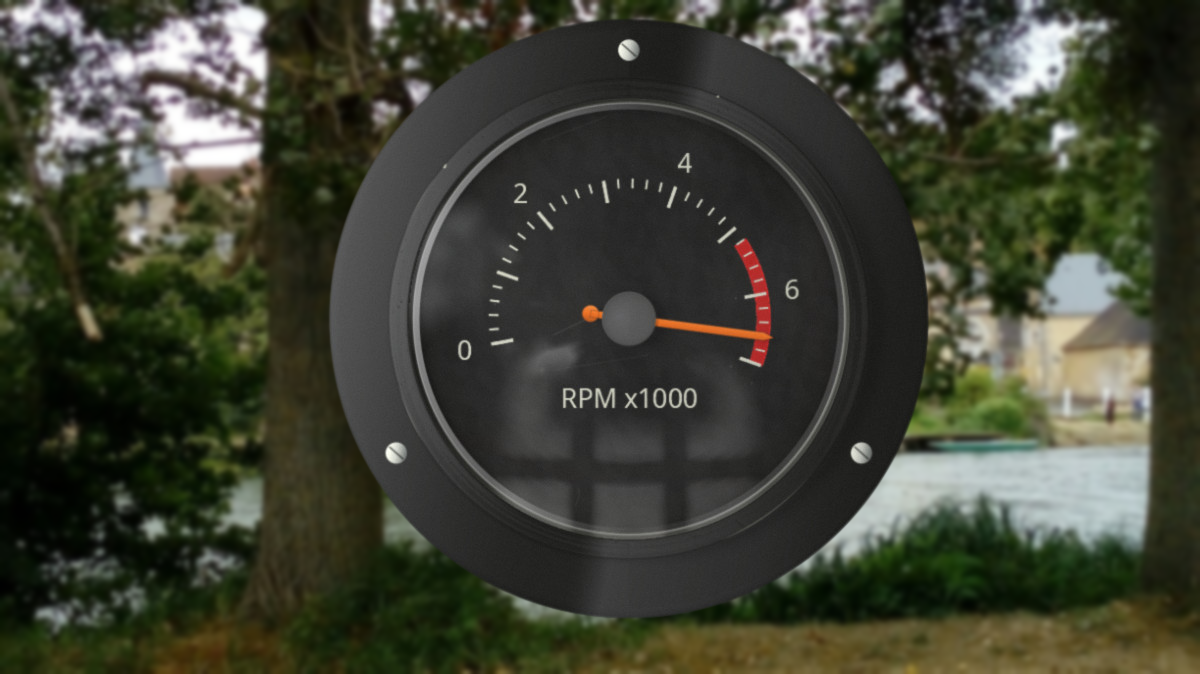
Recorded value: rpm 6600
